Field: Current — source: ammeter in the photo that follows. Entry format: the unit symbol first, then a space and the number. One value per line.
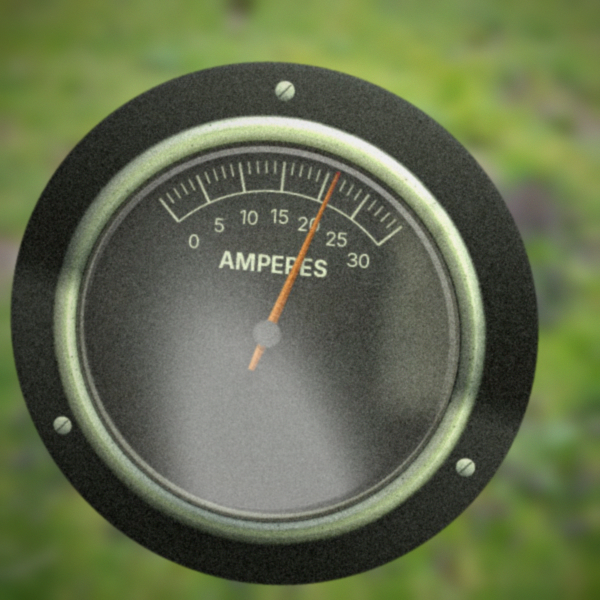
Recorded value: A 21
